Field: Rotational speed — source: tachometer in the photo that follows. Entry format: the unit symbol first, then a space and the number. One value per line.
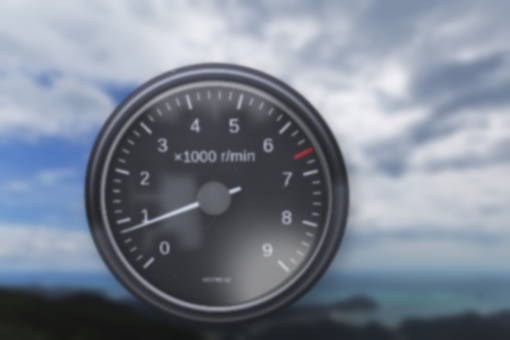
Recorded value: rpm 800
